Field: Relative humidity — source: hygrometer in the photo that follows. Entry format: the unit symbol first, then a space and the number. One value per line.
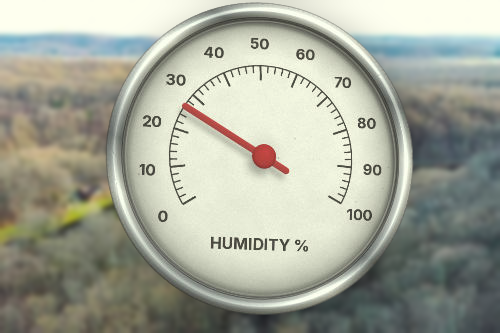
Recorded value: % 26
